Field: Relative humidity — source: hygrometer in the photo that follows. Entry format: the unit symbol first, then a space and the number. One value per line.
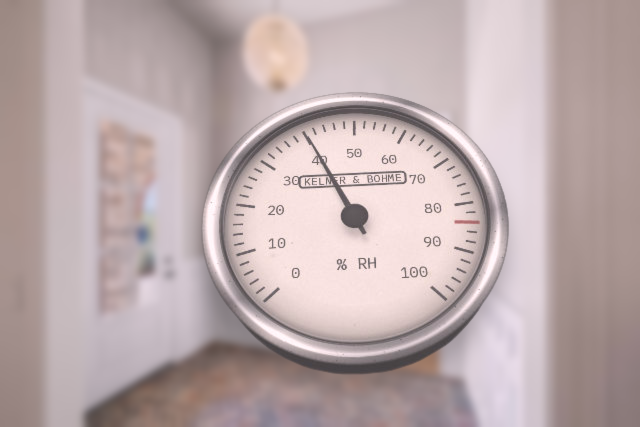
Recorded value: % 40
